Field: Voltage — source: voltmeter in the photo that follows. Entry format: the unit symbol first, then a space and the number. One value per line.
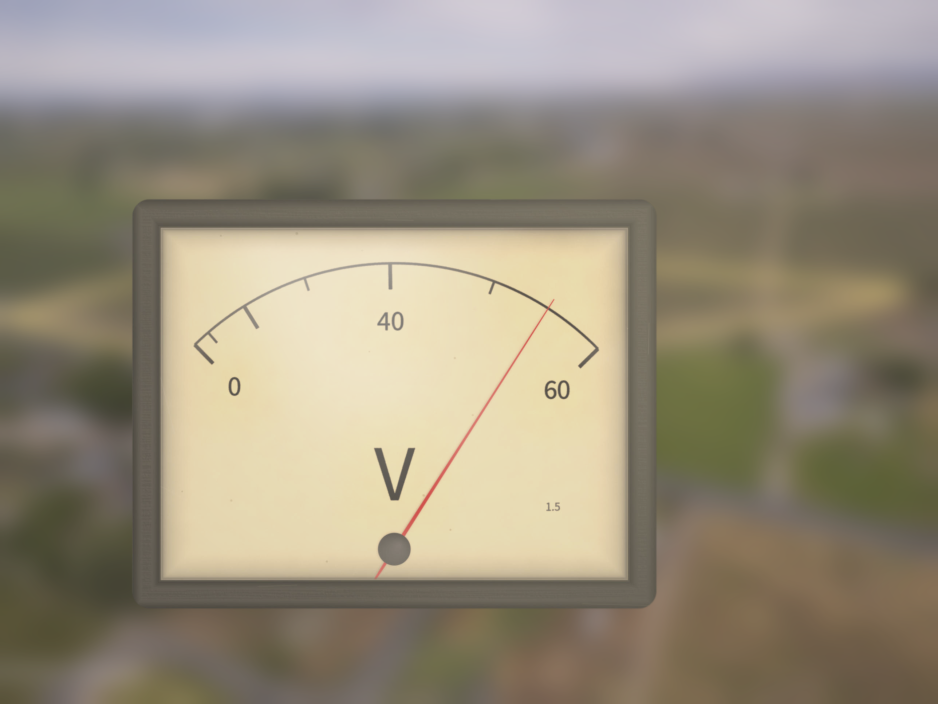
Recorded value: V 55
